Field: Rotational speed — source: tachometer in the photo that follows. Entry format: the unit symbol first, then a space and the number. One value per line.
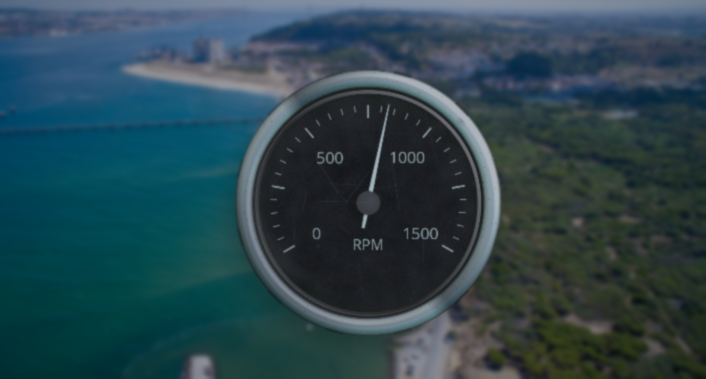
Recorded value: rpm 825
